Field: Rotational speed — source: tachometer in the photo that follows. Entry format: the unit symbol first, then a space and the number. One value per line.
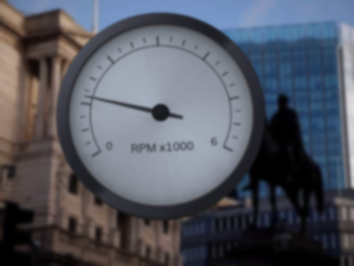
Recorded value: rpm 1125
